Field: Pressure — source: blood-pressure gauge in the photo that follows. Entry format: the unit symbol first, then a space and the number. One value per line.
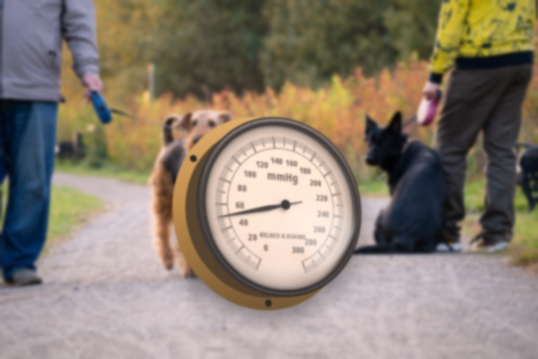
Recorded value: mmHg 50
